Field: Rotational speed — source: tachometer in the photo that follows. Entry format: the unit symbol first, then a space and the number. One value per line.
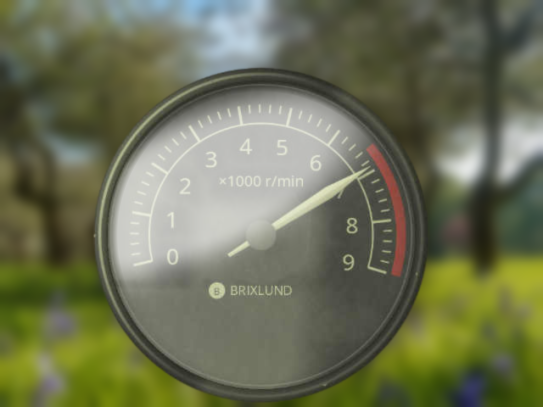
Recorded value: rpm 6900
